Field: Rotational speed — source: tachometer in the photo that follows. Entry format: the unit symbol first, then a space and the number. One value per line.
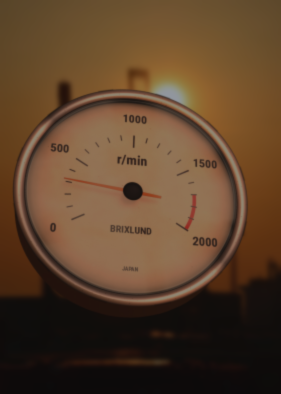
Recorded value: rpm 300
